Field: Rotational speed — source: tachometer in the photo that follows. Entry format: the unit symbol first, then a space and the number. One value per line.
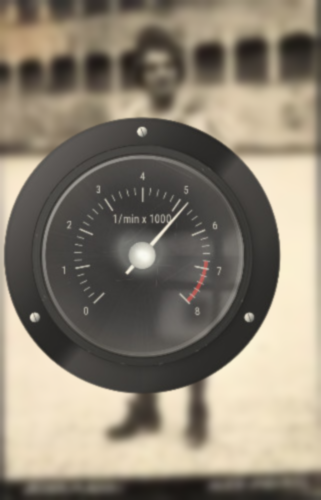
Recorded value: rpm 5200
